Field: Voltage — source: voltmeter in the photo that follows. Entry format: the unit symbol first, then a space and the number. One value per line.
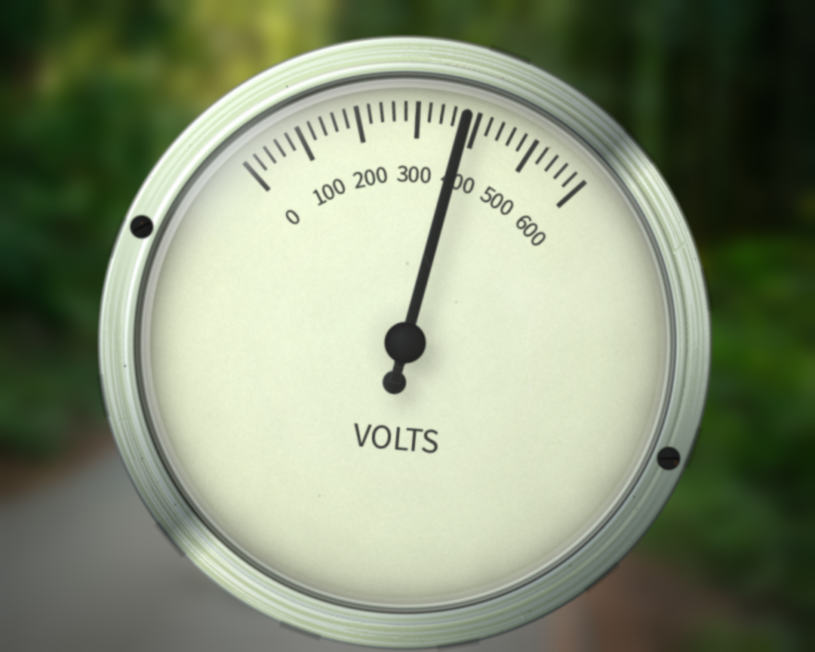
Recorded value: V 380
